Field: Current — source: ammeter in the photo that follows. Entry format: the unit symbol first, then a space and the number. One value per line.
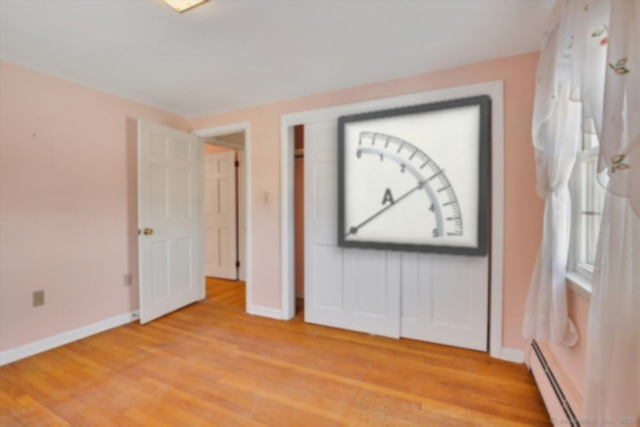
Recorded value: A 3
